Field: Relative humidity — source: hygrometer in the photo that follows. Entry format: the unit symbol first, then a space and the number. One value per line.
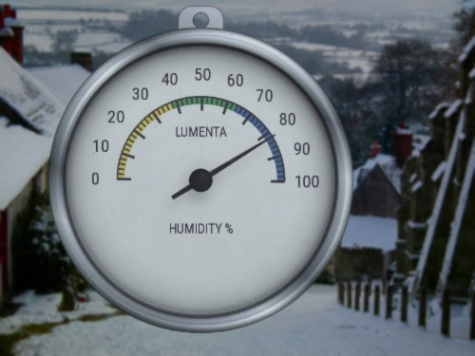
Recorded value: % 82
